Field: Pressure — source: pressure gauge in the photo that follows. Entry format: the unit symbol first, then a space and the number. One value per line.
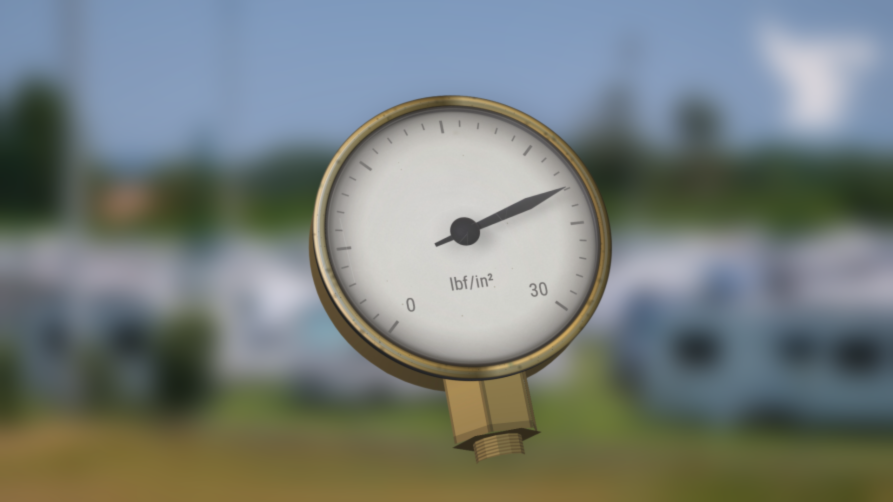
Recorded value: psi 23
